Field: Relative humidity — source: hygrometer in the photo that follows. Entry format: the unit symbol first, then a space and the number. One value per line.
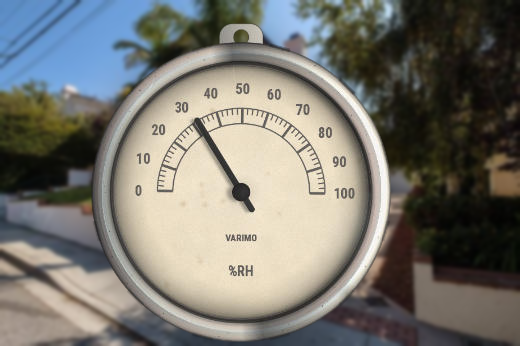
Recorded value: % 32
